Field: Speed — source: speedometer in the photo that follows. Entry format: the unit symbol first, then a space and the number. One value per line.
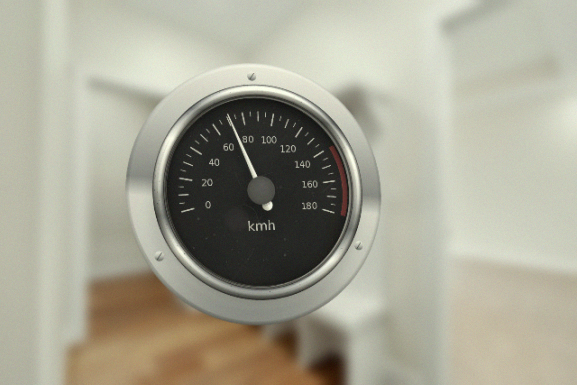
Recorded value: km/h 70
